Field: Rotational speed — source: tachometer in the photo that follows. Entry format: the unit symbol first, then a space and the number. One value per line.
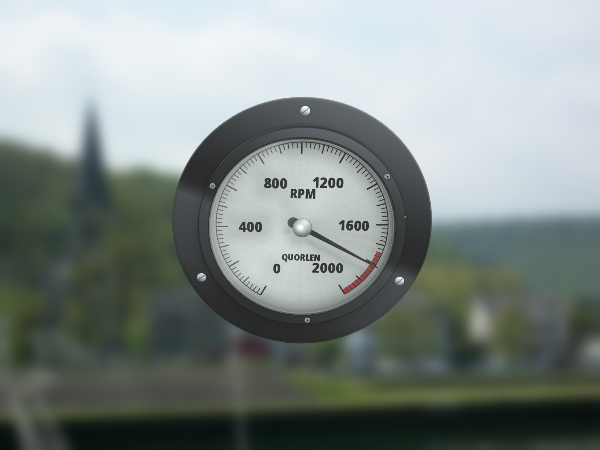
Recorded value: rpm 1800
